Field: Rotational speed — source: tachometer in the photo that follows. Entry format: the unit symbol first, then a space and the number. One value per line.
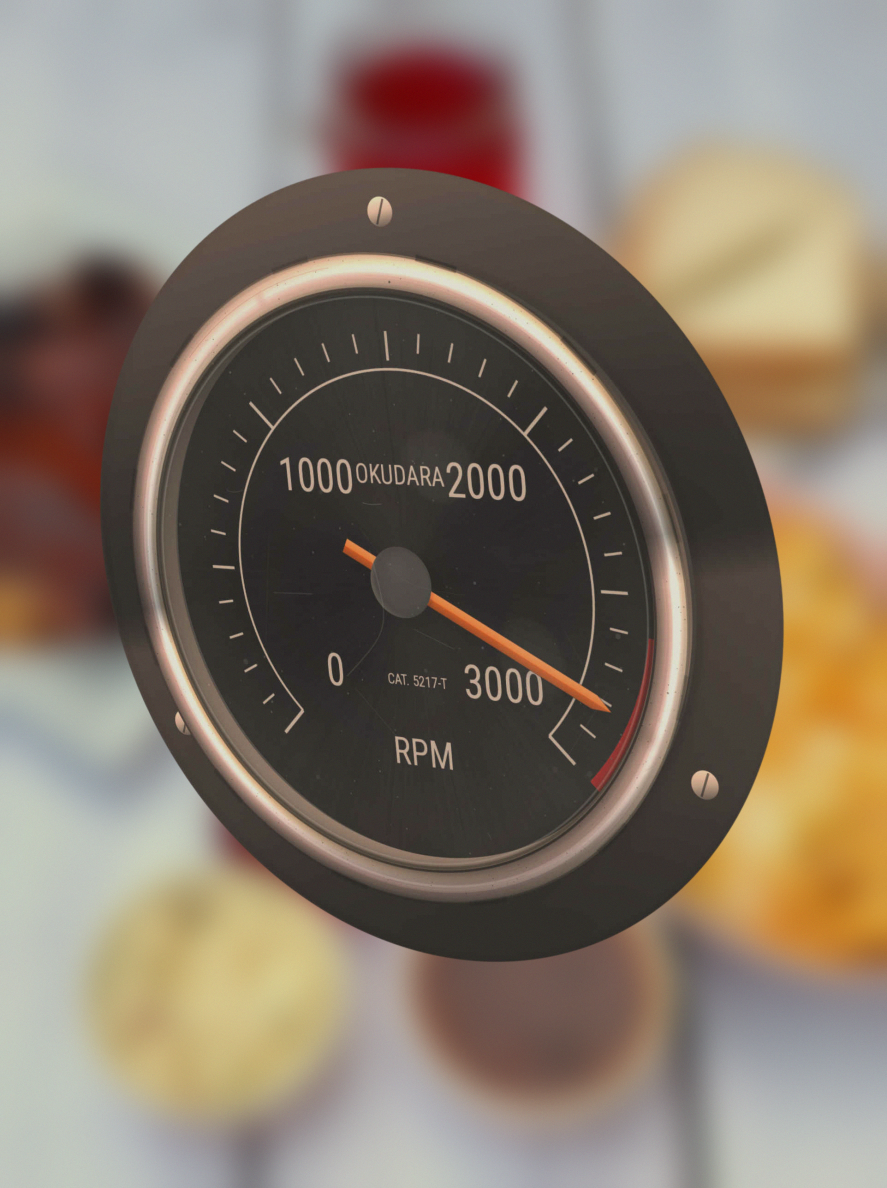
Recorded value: rpm 2800
